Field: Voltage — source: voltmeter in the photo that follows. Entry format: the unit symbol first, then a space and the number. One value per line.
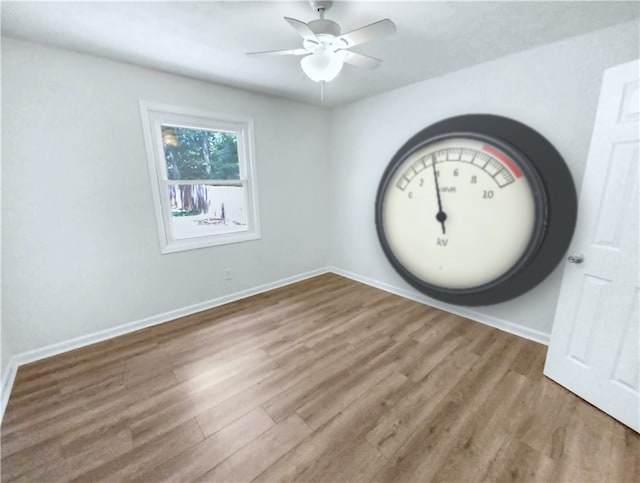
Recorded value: kV 4
